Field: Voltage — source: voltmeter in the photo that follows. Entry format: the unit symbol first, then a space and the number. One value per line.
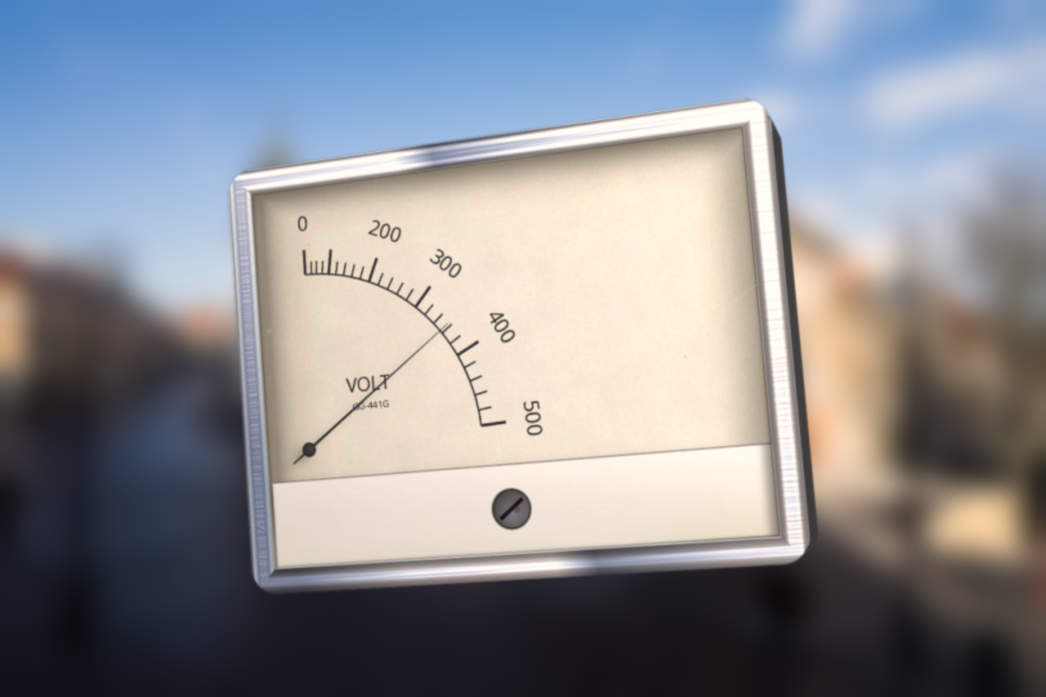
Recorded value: V 360
